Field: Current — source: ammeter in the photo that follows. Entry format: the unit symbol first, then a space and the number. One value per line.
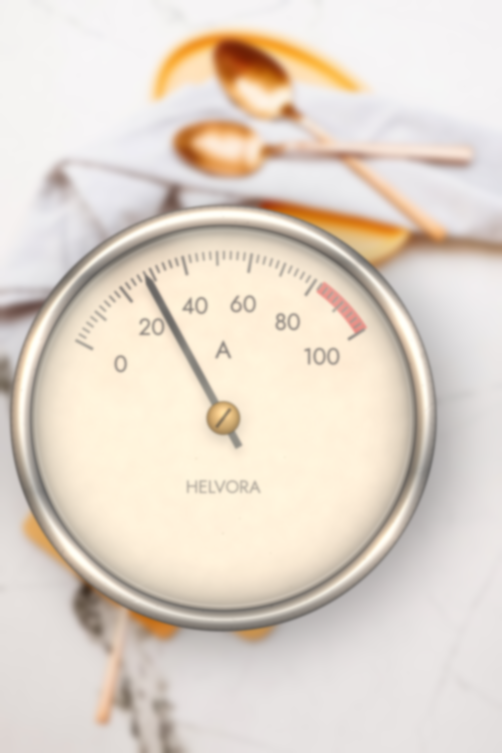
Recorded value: A 28
